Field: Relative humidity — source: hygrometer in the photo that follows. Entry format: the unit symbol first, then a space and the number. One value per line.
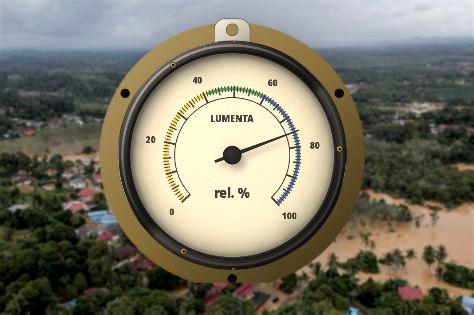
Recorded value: % 75
